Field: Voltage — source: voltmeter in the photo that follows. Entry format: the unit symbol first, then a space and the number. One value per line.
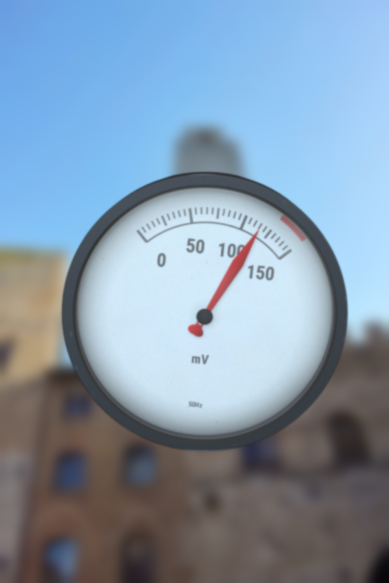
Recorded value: mV 115
